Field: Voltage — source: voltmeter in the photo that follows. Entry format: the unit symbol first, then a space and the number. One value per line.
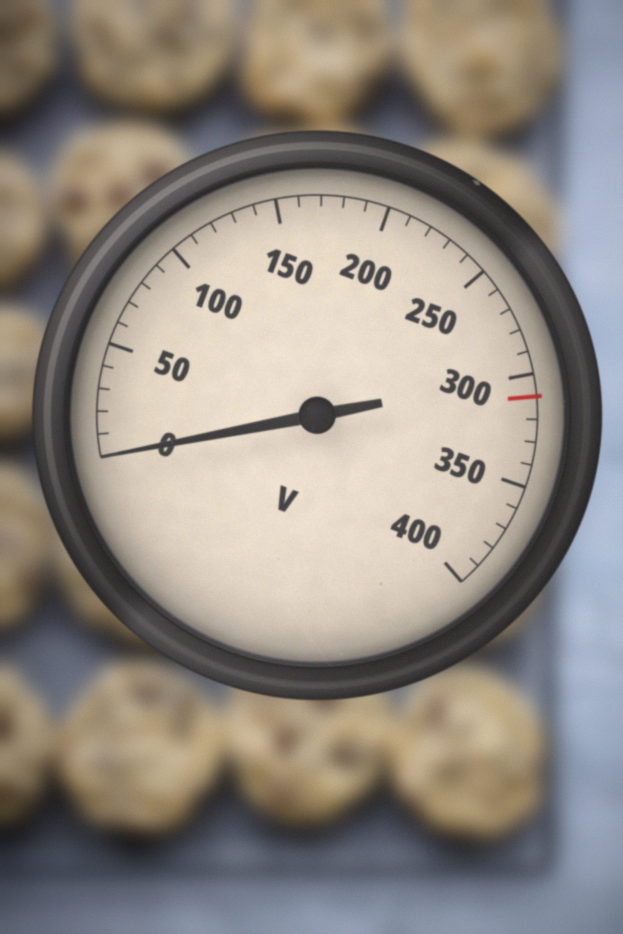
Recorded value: V 0
